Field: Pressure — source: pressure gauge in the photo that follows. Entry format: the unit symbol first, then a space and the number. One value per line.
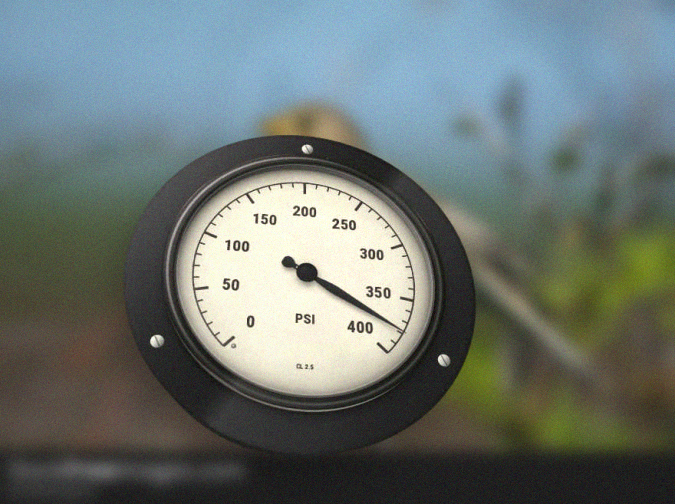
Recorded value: psi 380
